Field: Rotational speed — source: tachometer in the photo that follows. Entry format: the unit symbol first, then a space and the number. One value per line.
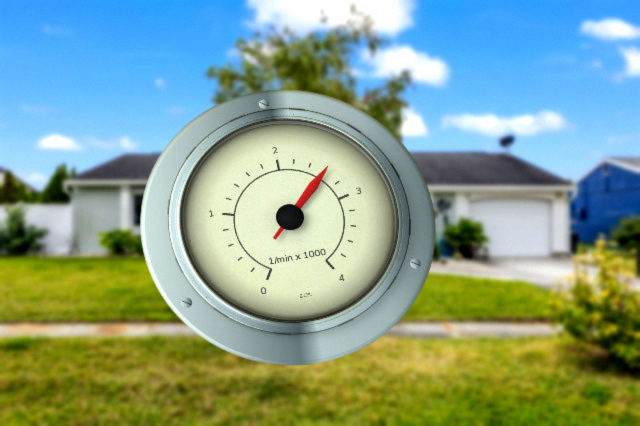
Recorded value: rpm 2600
